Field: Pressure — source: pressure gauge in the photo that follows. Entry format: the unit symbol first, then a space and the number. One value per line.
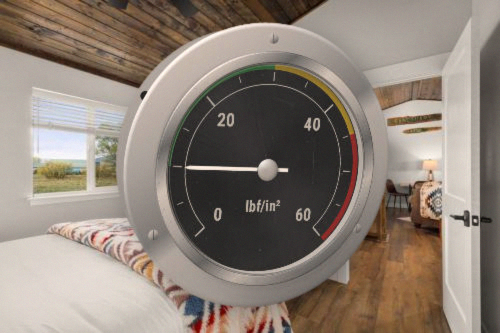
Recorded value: psi 10
